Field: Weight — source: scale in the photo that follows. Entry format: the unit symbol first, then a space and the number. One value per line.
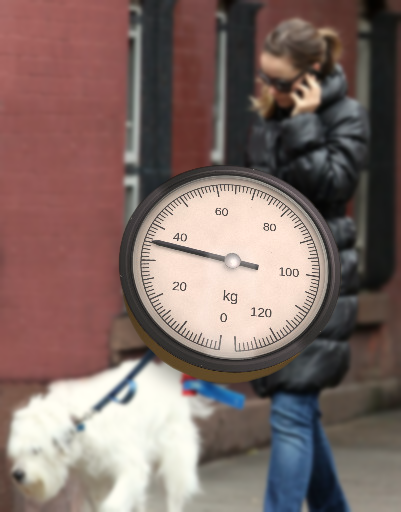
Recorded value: kg 35
